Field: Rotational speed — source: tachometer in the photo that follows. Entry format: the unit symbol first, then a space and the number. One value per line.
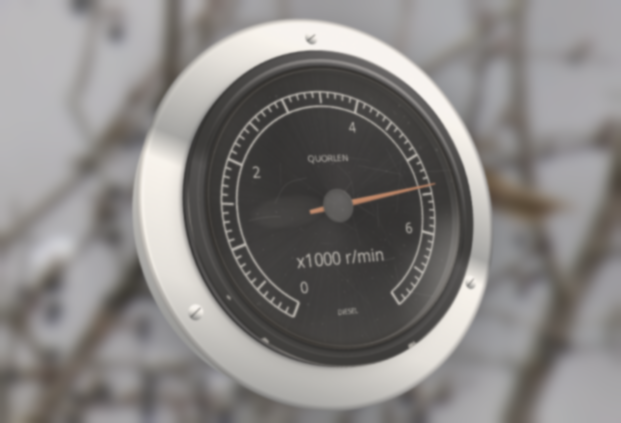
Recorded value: rpm 5400
